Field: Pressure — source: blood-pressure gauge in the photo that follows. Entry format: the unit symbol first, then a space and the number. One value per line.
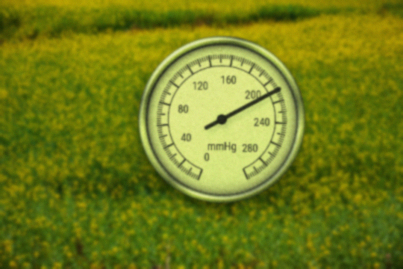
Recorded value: mmHg 210
